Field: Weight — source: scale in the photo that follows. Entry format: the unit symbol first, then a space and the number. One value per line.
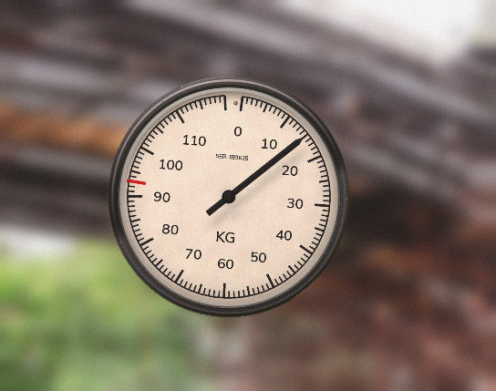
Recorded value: kg 15
